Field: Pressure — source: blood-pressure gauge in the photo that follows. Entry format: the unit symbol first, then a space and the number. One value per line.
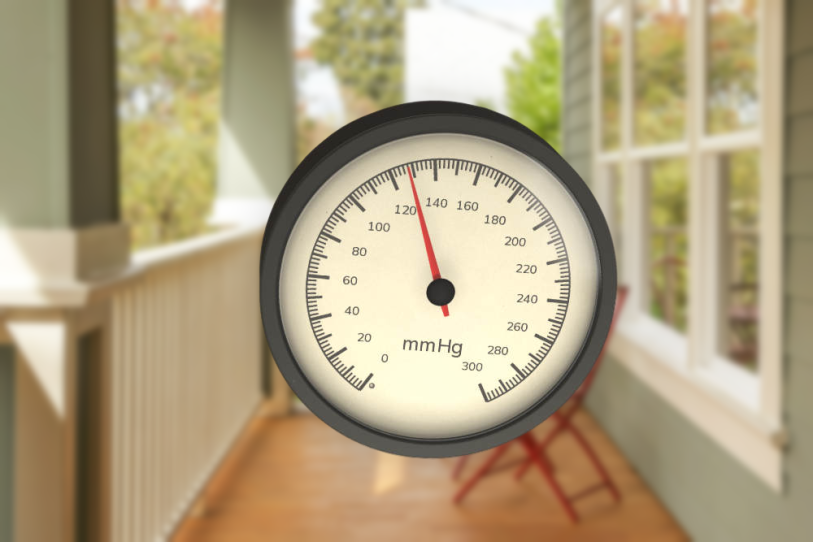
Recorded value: mmHg 128
